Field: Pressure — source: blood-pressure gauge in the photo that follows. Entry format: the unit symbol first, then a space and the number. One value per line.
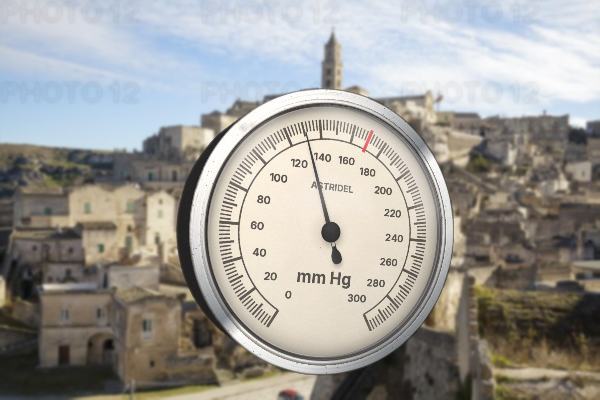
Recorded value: mmHg 130
